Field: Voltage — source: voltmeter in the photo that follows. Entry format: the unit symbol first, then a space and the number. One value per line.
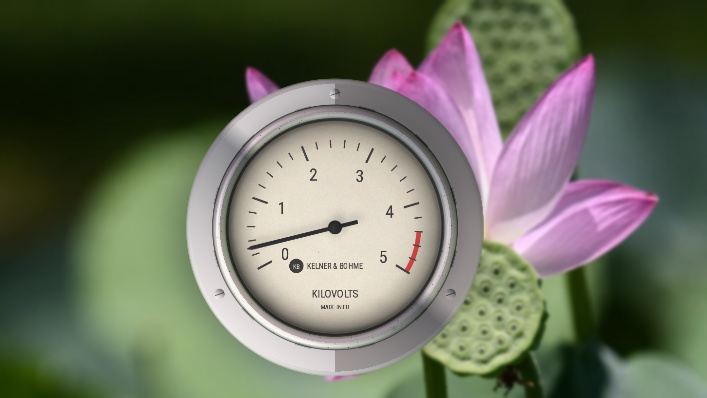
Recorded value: kV 0.3
